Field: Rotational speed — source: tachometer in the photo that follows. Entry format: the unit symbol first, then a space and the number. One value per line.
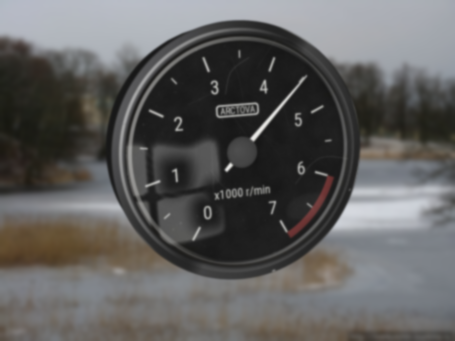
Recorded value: rpm 4500
